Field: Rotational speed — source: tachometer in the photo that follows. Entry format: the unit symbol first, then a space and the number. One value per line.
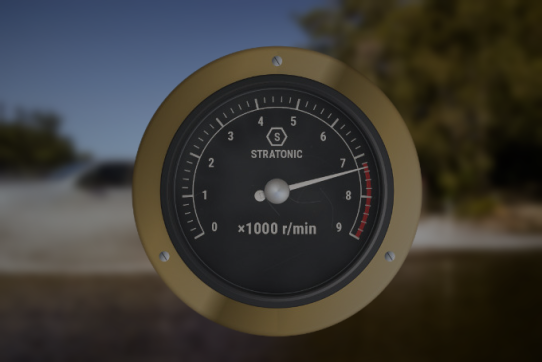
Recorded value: rpm 7300
